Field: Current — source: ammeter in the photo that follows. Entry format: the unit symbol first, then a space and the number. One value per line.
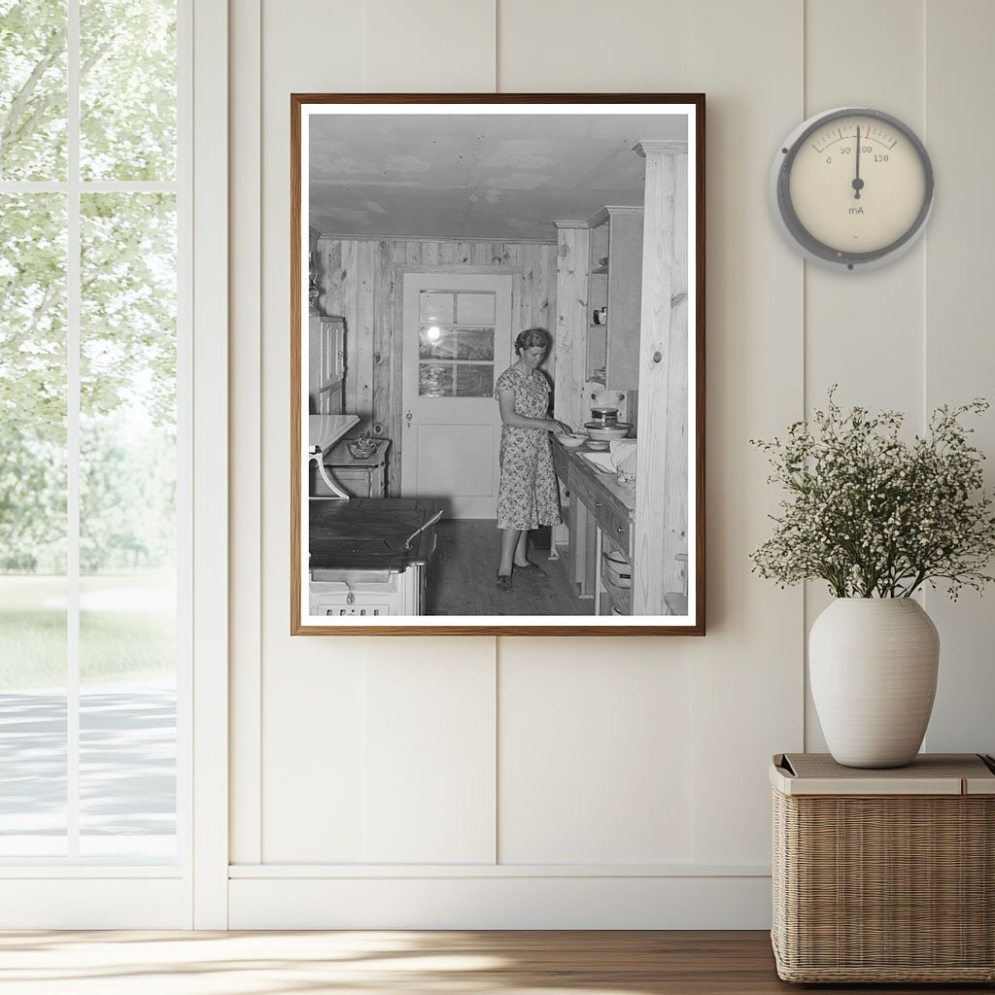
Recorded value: mA 80
